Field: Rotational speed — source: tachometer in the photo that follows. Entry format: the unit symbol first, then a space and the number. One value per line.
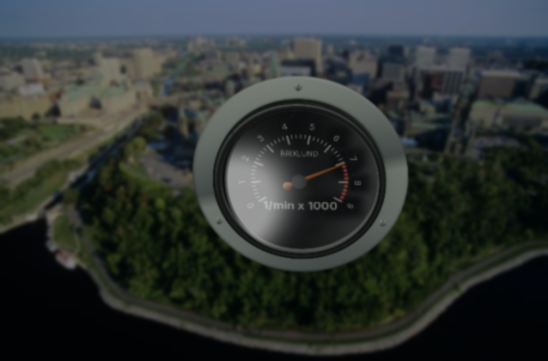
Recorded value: rpm 7000
